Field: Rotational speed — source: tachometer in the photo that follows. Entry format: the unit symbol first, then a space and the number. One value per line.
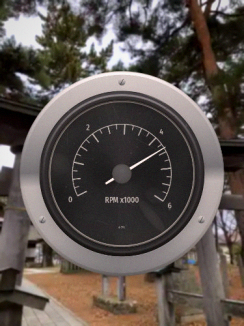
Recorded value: rpm 4375
